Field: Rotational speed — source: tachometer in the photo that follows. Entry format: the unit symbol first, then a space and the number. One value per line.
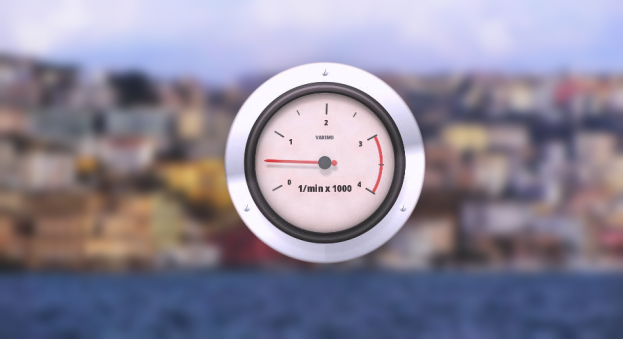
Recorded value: rpm 500
